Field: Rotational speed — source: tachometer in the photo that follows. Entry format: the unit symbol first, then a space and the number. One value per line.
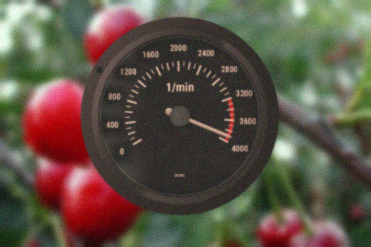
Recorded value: rpm 3900
